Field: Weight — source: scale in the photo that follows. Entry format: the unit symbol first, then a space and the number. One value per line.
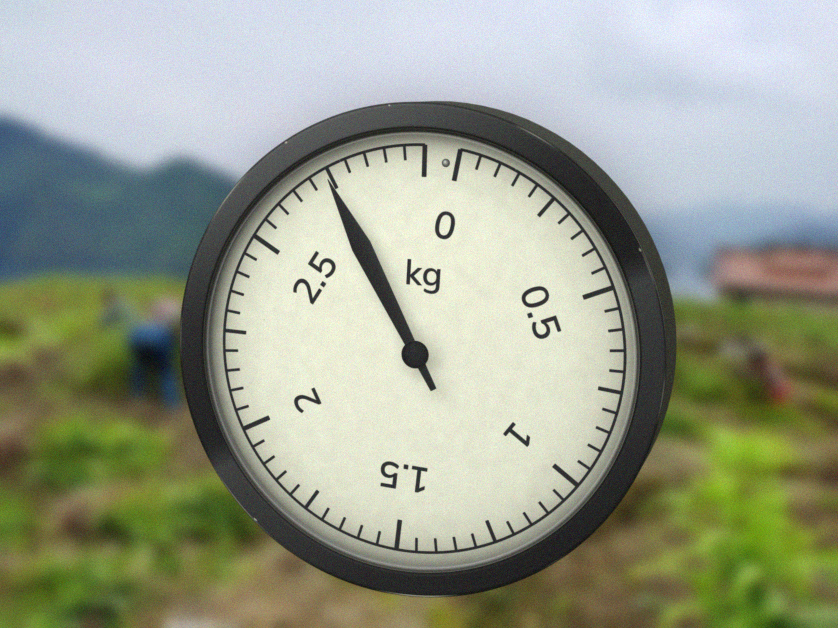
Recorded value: kg 2.75
